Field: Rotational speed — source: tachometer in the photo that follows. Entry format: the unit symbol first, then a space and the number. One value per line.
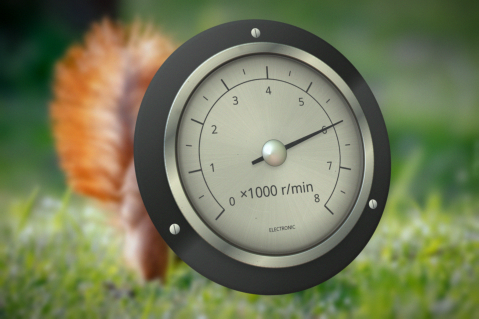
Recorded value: rpm 6000
